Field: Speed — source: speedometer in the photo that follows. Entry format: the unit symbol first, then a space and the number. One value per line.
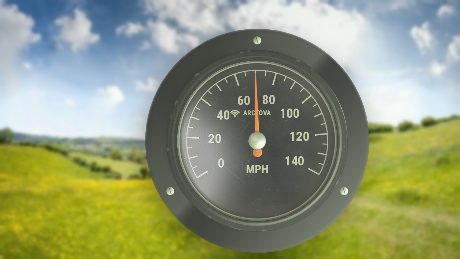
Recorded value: mph 70
